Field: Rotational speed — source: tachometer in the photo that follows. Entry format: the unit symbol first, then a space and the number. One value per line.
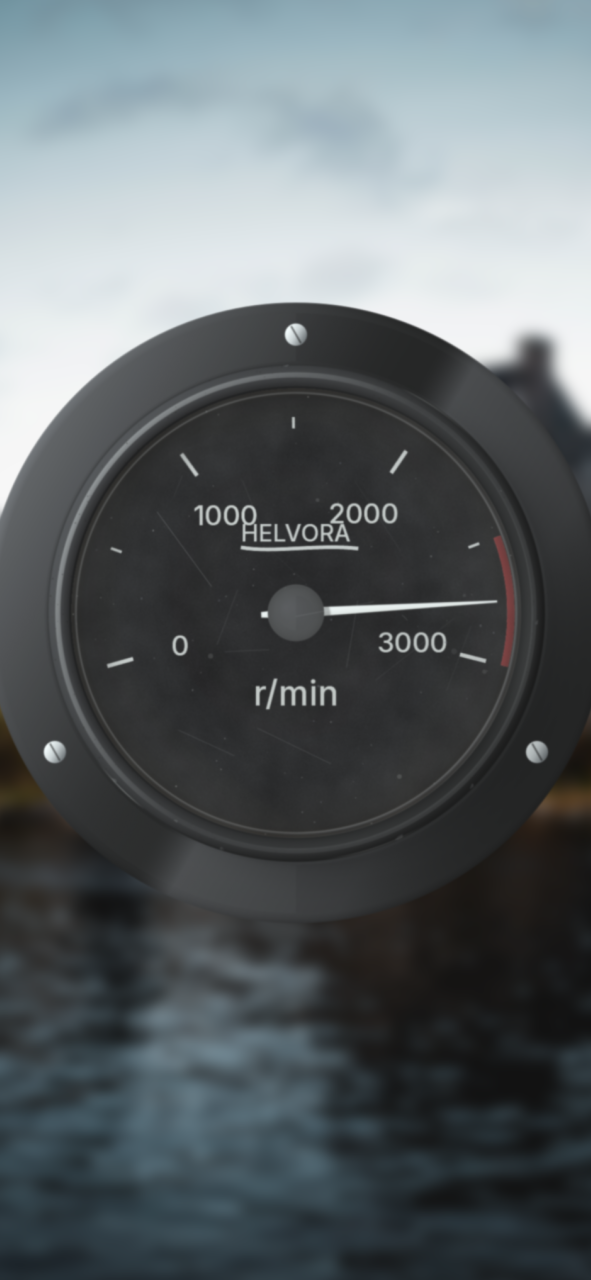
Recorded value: rpm 2750
